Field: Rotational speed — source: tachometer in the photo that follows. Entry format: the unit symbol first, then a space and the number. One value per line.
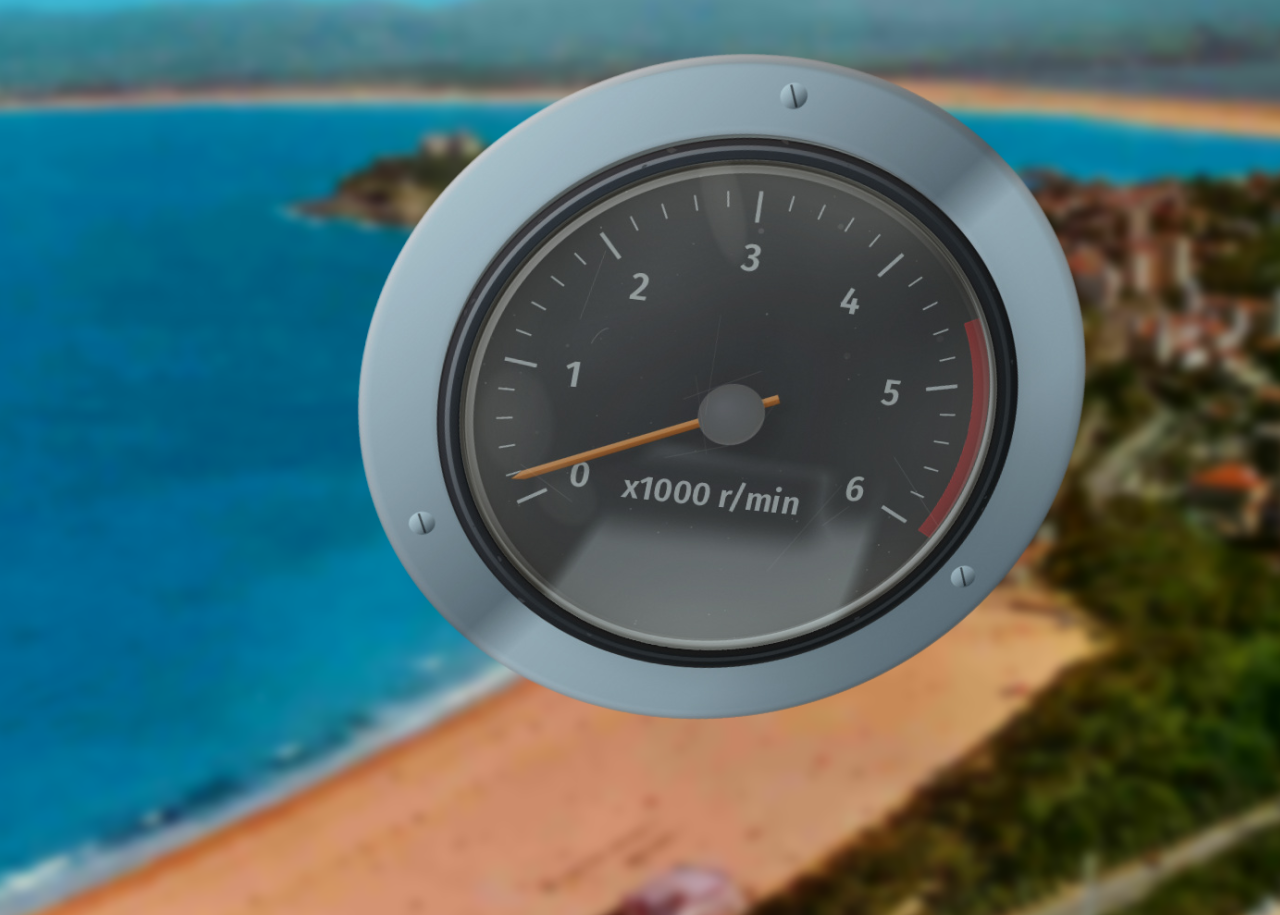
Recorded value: rpm 200
